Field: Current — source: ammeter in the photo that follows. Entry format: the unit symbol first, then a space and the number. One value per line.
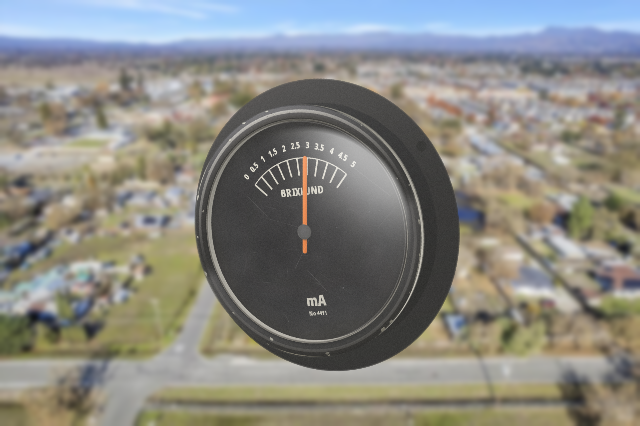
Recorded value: mA 3
